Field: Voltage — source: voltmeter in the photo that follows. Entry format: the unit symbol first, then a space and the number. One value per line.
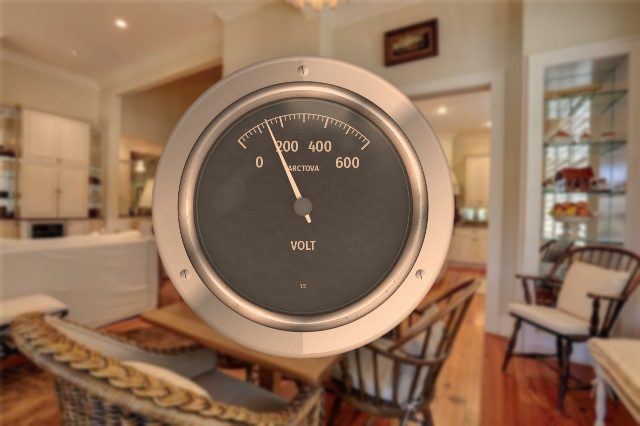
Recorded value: V 140
